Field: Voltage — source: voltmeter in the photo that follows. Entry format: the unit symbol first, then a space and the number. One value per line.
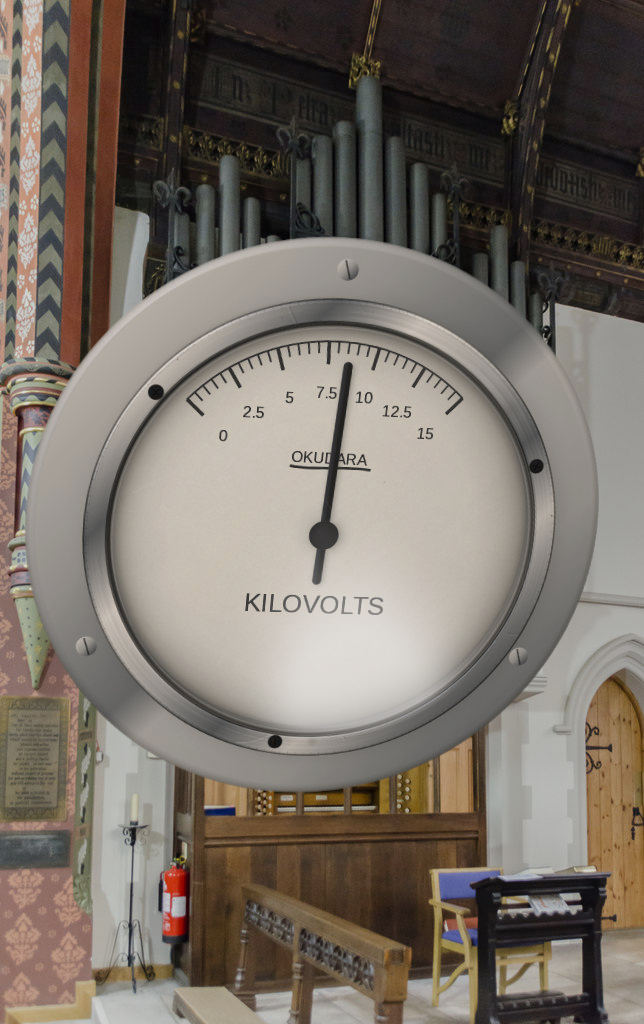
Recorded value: kV 8.5
